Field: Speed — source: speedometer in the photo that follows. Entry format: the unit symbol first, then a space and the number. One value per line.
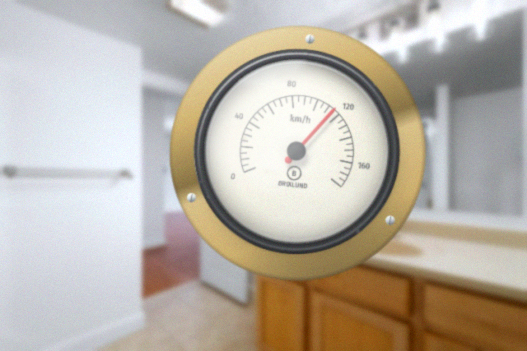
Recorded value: km/h 115
